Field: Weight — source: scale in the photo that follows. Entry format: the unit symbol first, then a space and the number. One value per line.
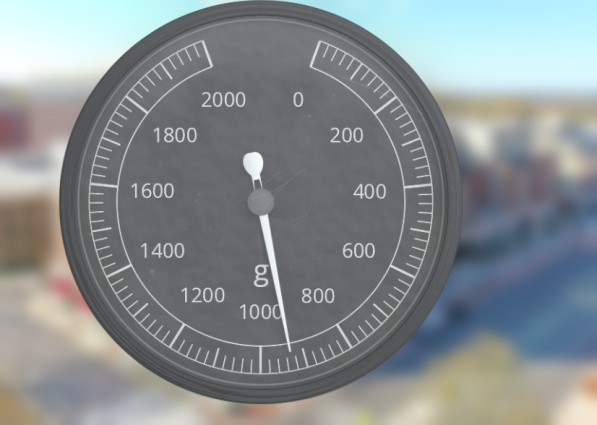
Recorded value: g 930
